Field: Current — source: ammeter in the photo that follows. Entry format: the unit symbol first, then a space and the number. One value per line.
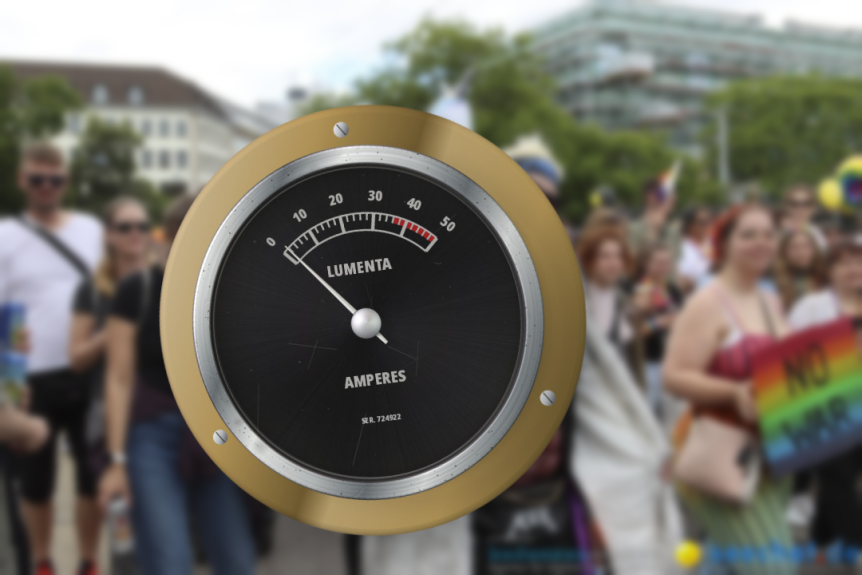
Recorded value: A 2
